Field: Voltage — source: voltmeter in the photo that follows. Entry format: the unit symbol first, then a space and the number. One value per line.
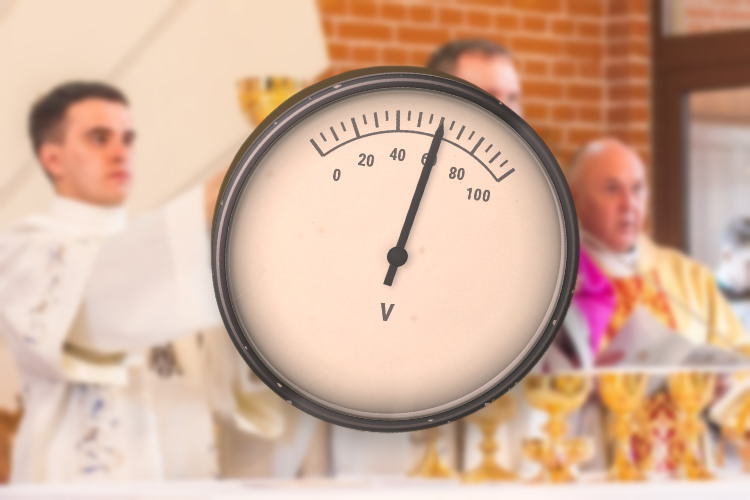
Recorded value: V 60
